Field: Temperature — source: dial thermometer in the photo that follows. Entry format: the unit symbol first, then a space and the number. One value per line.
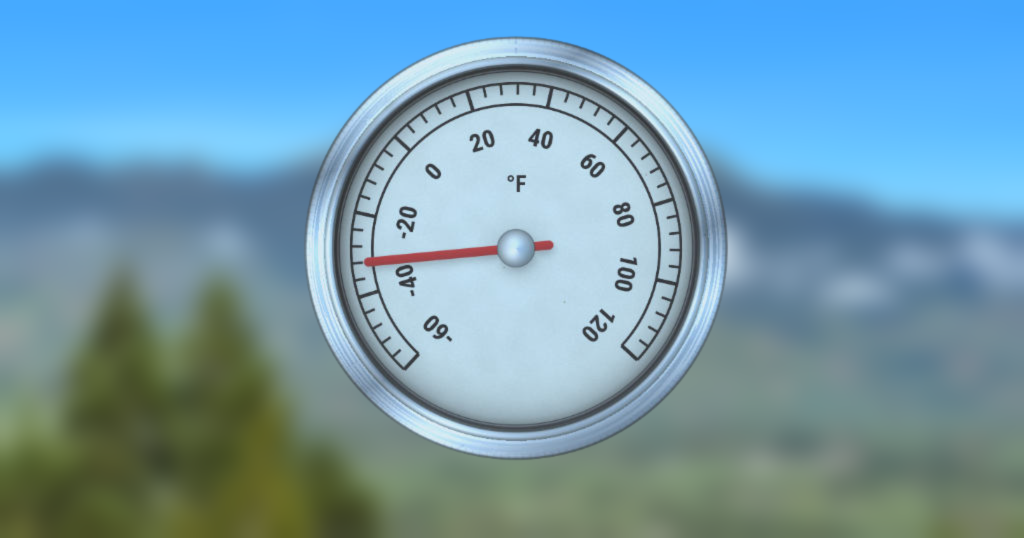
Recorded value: °F -32
